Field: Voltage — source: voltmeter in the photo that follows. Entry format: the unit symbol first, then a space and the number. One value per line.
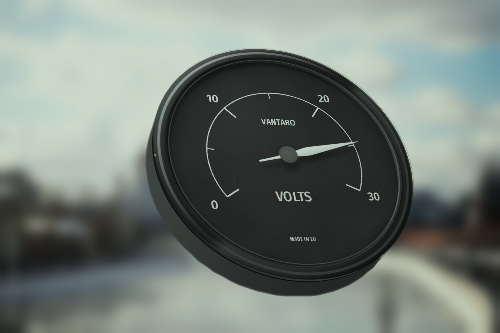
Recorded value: V 25
